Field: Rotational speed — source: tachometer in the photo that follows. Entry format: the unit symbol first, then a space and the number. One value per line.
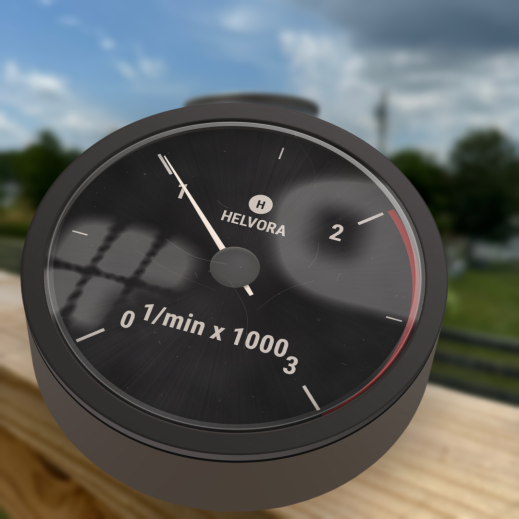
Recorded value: rpm 1000
